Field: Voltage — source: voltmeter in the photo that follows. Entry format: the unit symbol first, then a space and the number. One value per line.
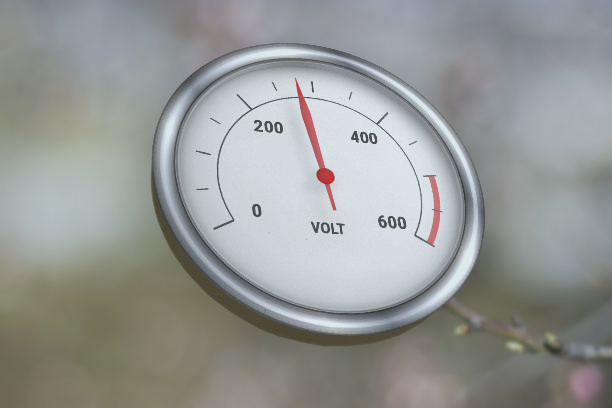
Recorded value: V 275
